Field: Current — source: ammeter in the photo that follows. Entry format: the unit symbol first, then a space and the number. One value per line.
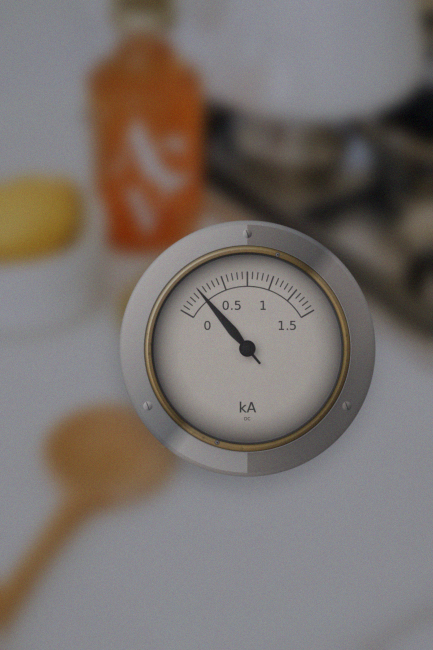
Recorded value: kA 0.25
